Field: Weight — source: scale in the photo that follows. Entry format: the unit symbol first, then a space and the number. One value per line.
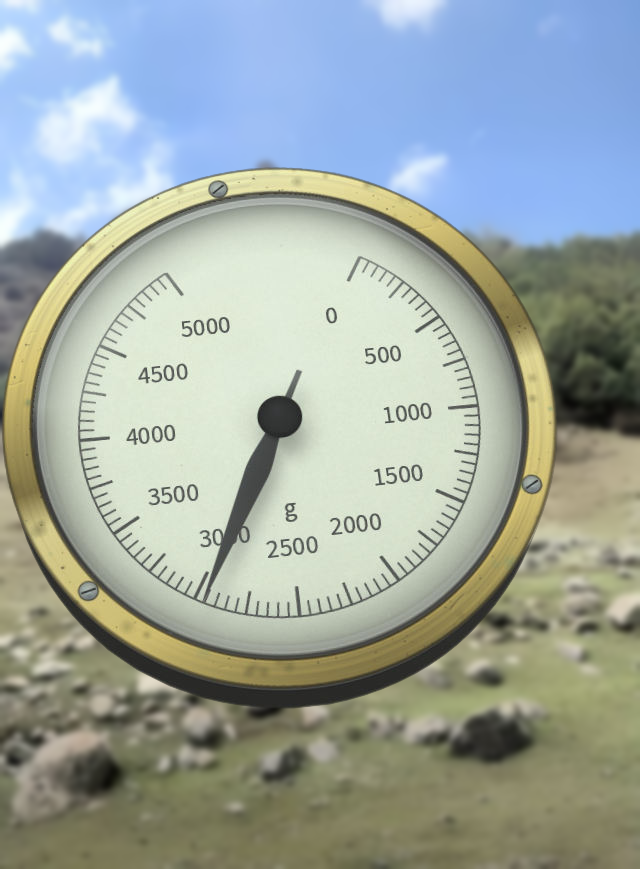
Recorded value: g 2950
